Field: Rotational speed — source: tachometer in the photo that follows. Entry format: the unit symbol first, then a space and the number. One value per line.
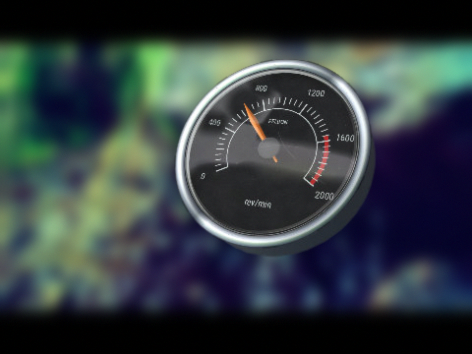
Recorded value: rpm 650
